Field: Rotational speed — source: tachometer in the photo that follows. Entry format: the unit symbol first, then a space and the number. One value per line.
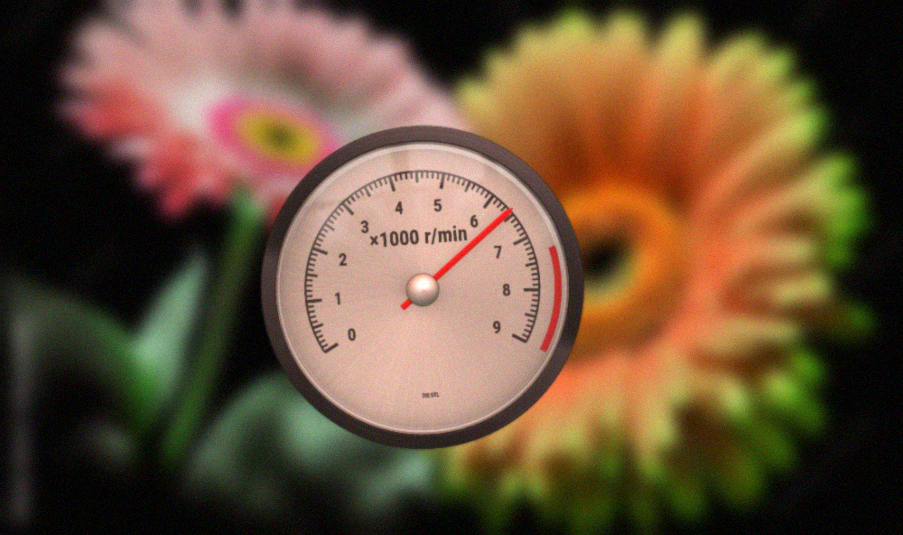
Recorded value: rpm 6400
